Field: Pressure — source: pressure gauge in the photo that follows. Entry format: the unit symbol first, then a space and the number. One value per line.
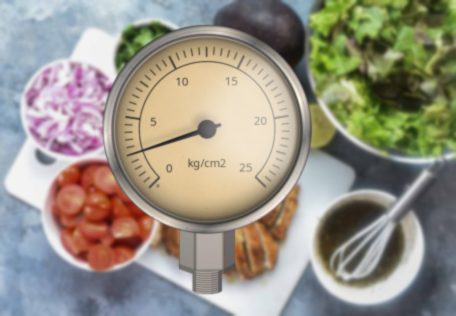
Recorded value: kg/cm² 2.5
